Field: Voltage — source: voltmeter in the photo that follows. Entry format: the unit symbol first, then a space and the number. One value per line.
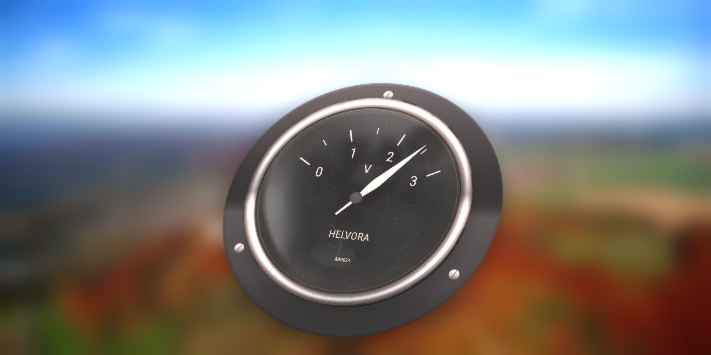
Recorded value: V 2.5
